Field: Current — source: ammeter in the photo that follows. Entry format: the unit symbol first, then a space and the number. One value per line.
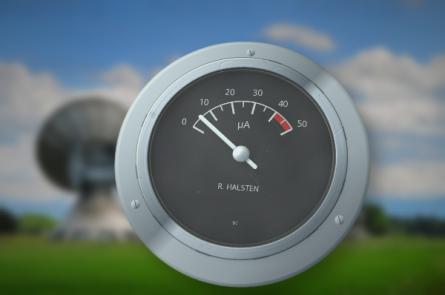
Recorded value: µA 5
